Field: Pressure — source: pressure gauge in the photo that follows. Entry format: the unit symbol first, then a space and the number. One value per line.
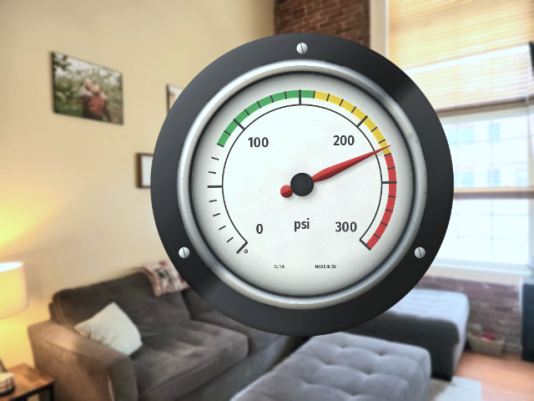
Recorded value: psi 225
